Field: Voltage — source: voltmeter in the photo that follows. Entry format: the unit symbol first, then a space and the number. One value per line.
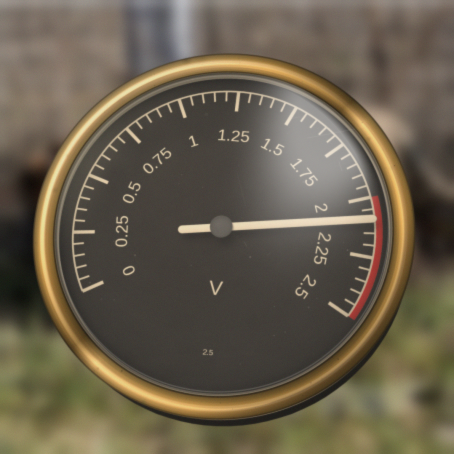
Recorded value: V 2.1
